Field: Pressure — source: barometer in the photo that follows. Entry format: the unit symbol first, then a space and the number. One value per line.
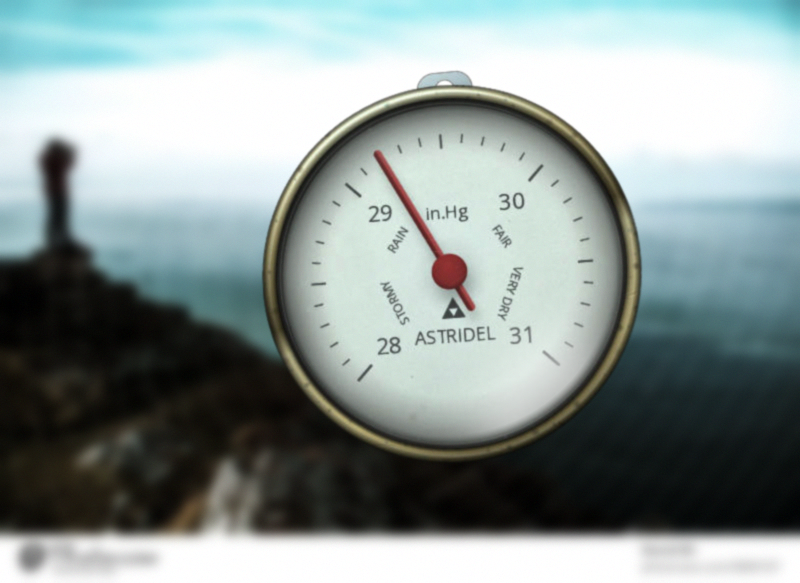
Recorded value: inHg 29.2
